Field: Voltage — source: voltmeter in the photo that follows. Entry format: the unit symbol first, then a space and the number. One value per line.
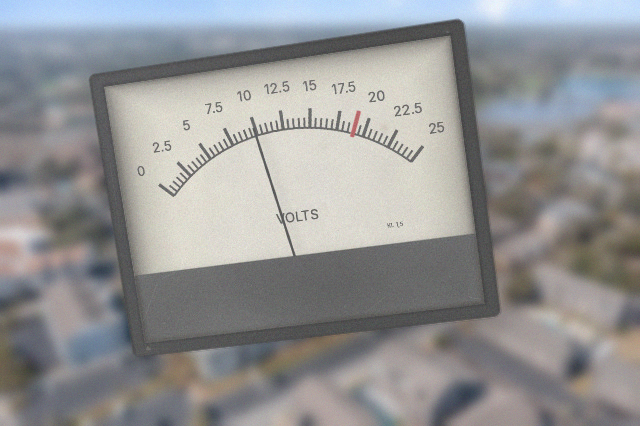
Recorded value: V 10
